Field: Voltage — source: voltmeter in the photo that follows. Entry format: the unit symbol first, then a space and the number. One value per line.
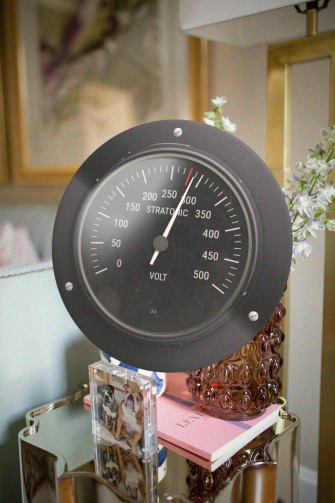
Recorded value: V 290
